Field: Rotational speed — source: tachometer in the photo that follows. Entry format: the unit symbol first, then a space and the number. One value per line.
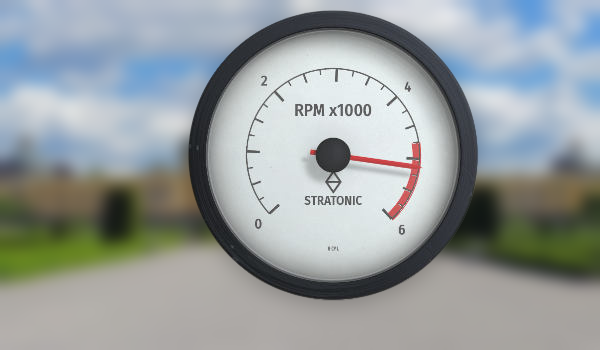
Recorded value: rpm 5125
